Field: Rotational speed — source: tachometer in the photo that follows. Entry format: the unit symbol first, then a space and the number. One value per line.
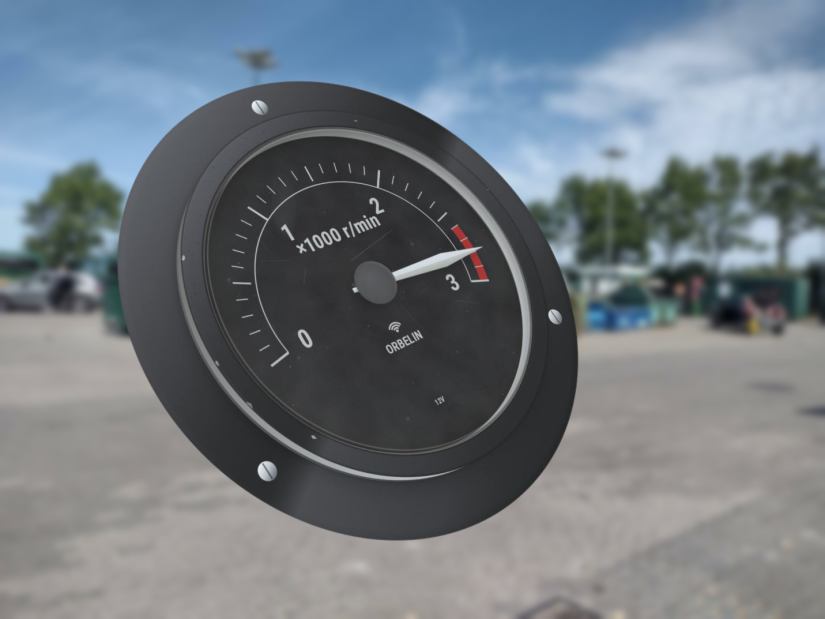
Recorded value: rpm 2800
